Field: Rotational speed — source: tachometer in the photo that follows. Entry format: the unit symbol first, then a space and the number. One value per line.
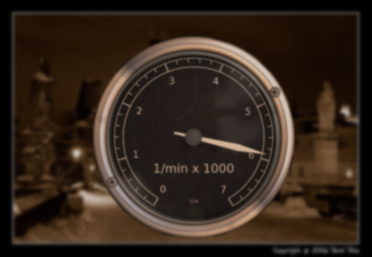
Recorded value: rpm 5900
